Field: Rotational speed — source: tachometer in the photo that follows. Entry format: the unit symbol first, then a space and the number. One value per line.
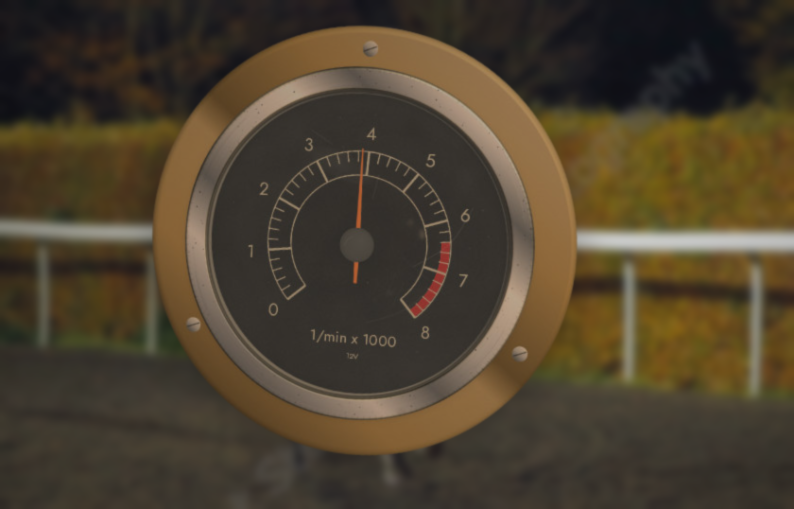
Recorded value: rpm 3900
